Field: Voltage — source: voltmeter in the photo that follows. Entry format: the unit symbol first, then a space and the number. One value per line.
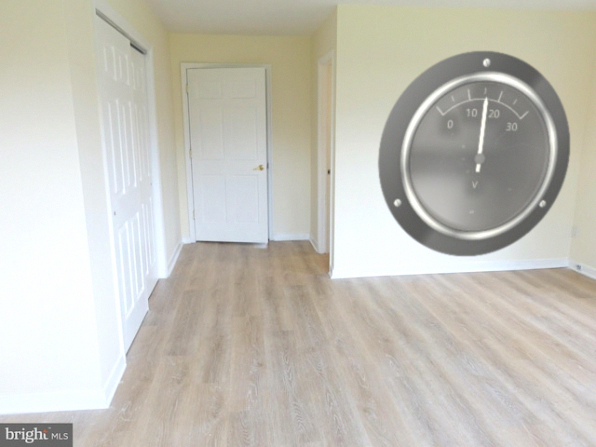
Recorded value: V 15
